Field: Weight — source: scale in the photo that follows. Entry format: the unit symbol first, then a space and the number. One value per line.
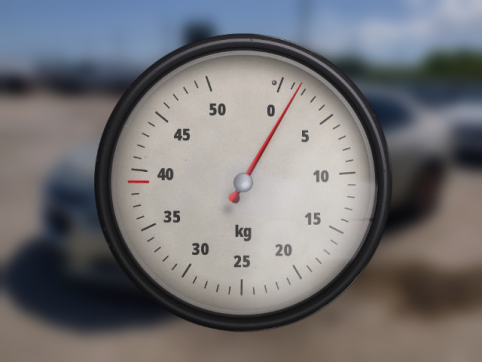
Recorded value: kg 1.5
